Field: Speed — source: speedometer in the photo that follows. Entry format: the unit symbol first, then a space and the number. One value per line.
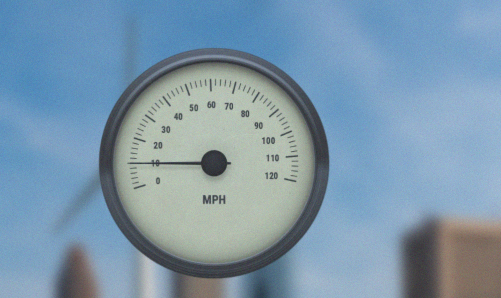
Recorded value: mph 10
